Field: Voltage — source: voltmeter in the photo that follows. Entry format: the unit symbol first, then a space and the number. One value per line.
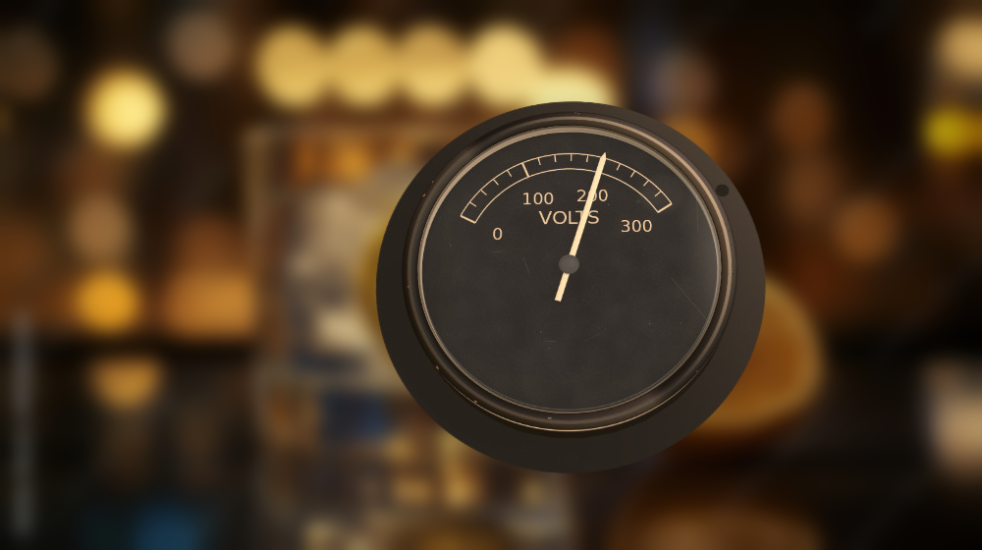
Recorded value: V 200
